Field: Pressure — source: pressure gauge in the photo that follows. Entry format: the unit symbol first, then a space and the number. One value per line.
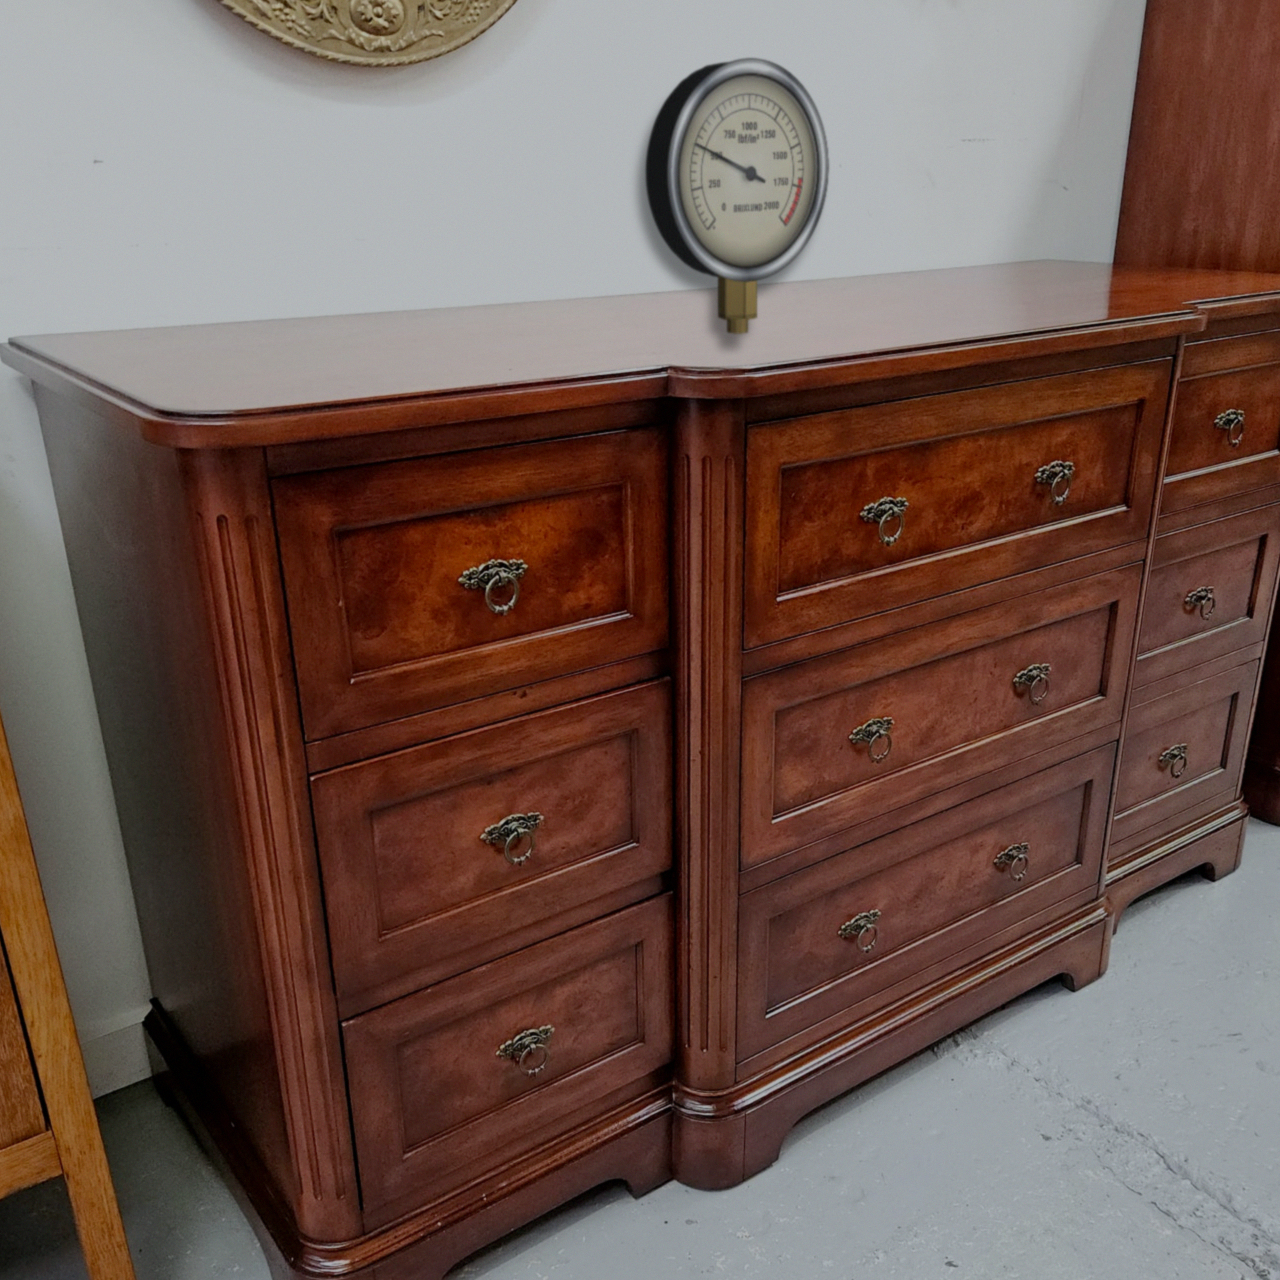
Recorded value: psi 500
